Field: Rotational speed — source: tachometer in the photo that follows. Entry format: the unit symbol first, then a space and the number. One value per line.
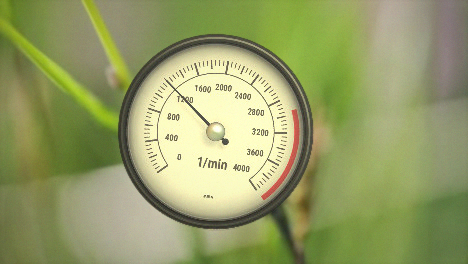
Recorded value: rpm 1200
